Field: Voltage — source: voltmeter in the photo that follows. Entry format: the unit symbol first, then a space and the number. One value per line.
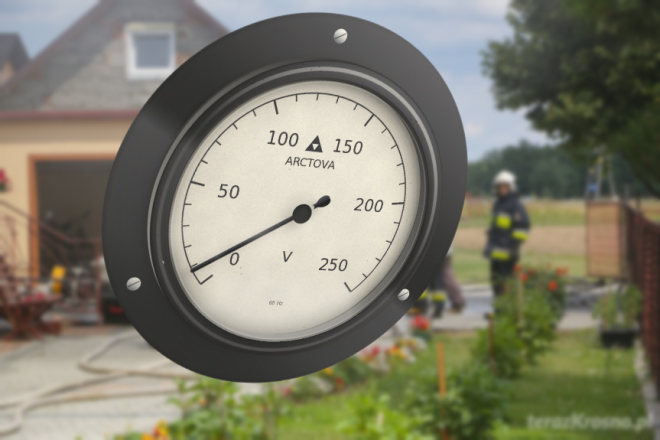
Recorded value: V 10
